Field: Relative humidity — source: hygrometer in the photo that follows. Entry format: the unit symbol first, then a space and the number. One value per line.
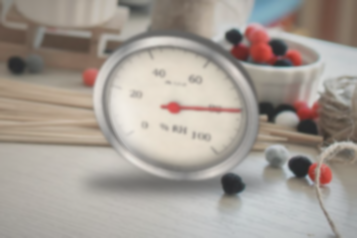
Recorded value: % 80
